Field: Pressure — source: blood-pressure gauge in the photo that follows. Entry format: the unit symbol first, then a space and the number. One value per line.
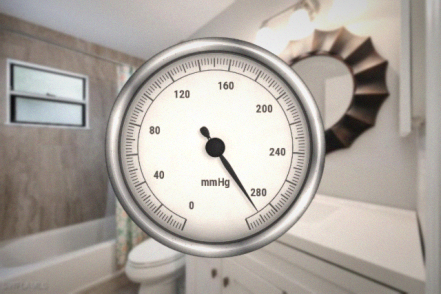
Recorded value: mmHg 290
